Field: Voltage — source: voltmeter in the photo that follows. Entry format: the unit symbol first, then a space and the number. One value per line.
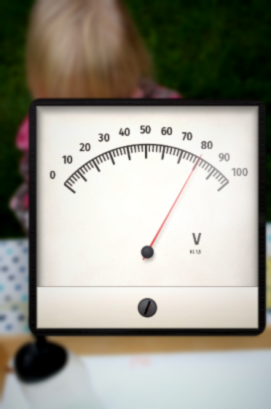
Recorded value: V 80
